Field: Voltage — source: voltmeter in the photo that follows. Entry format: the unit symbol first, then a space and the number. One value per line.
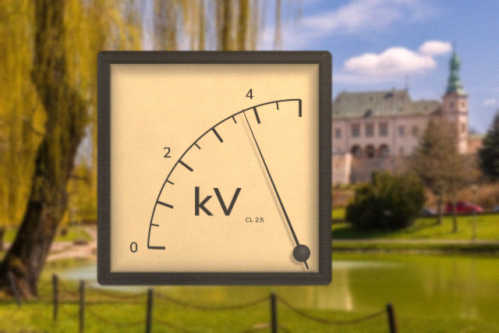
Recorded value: kV 3.75
